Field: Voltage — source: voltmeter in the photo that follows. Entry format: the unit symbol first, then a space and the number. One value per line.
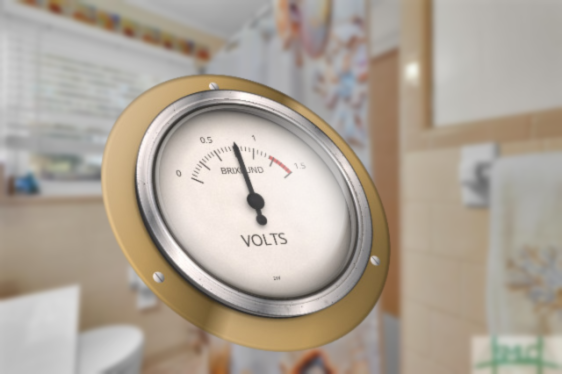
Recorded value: V 0.75
